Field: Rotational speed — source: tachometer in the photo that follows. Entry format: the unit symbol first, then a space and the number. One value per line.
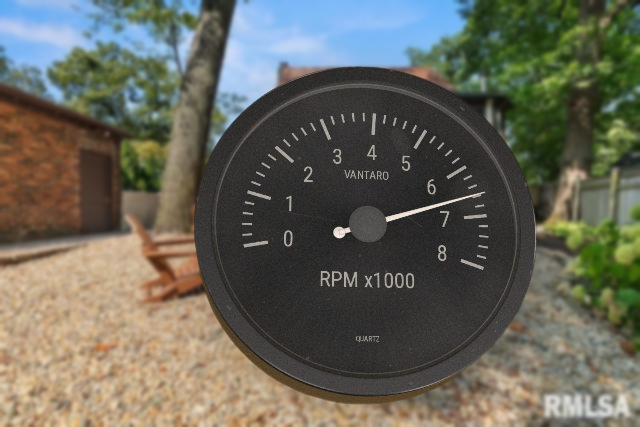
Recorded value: rpm 6600
